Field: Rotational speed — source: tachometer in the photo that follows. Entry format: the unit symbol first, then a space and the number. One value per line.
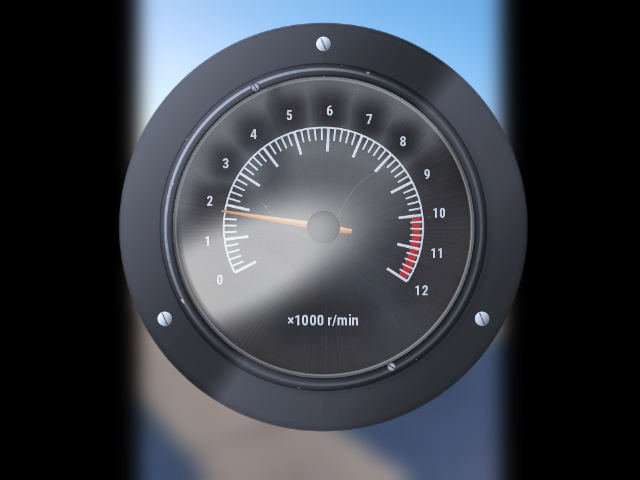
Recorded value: rpm 1800
